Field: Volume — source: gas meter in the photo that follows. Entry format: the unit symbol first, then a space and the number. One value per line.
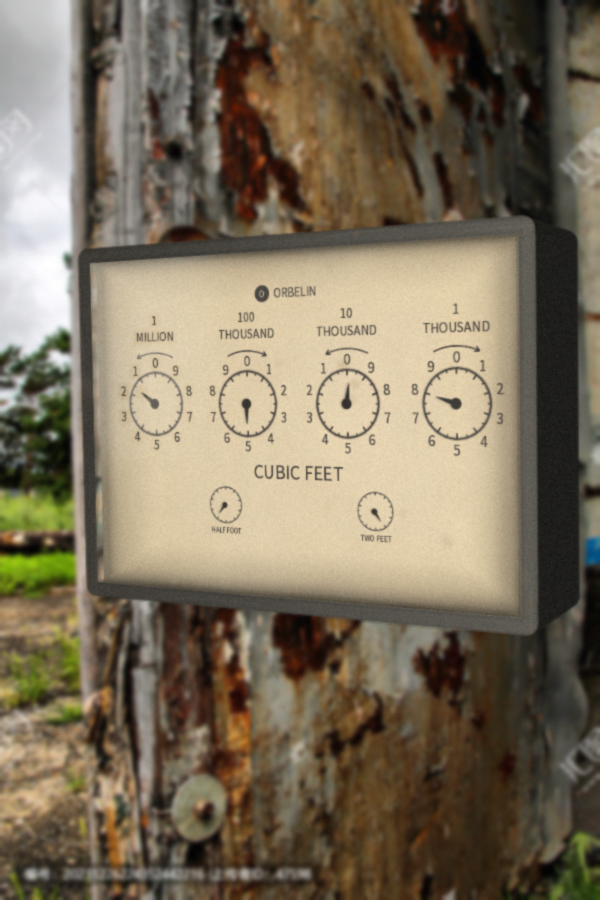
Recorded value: ft³ 149800
